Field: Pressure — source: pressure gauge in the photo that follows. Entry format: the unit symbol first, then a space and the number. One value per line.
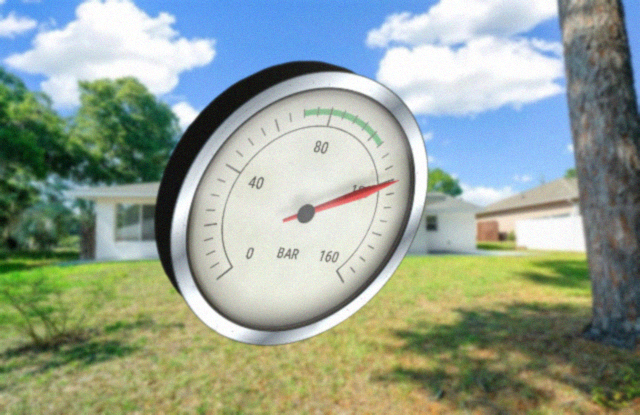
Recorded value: bar 120
